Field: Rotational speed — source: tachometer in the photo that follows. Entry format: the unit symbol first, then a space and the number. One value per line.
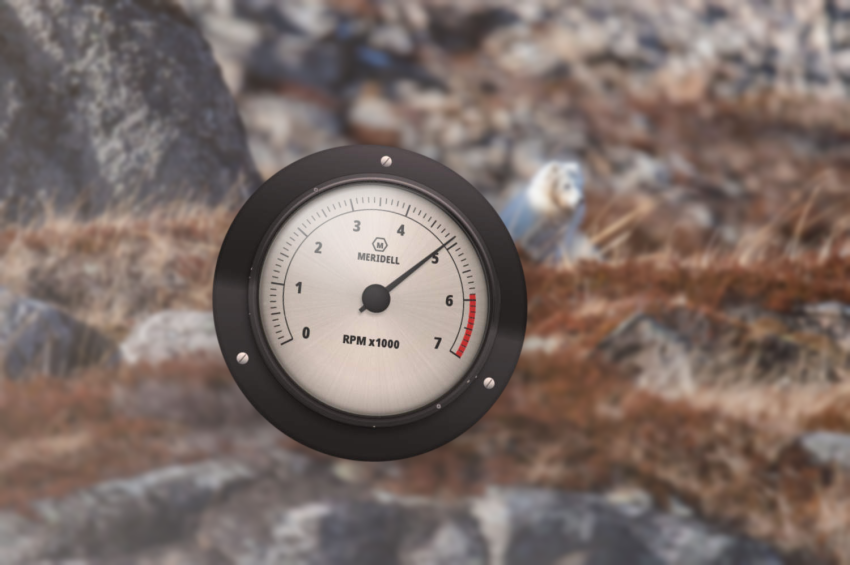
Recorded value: rpm 4900
